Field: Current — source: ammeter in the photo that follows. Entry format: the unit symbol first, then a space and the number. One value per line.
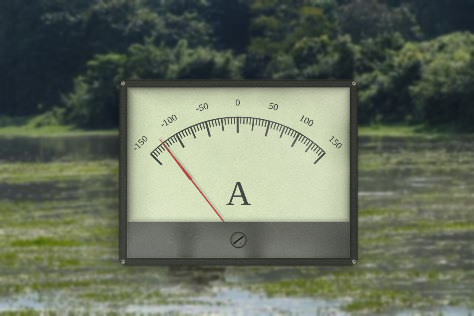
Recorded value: A -125
